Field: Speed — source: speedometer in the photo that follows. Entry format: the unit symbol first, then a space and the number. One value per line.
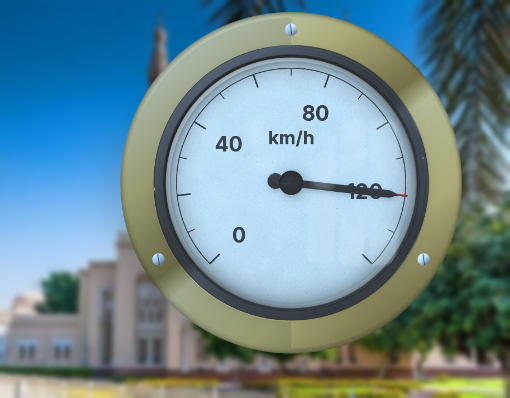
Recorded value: km/h 120
